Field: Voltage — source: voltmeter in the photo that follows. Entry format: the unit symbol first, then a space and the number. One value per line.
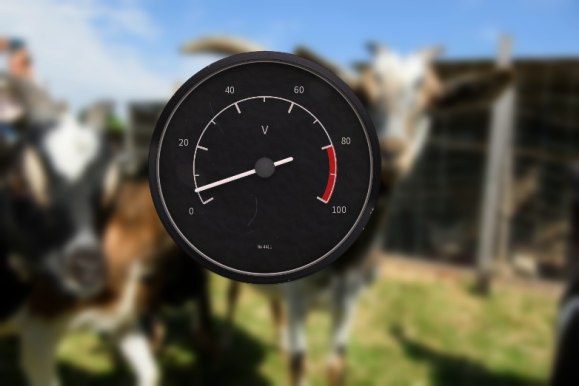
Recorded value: V 5
